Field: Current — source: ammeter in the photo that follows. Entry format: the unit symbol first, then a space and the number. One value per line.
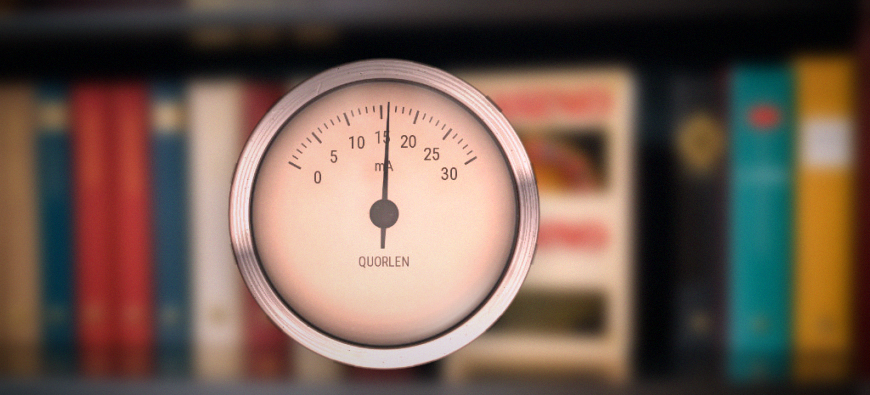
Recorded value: mA 16
